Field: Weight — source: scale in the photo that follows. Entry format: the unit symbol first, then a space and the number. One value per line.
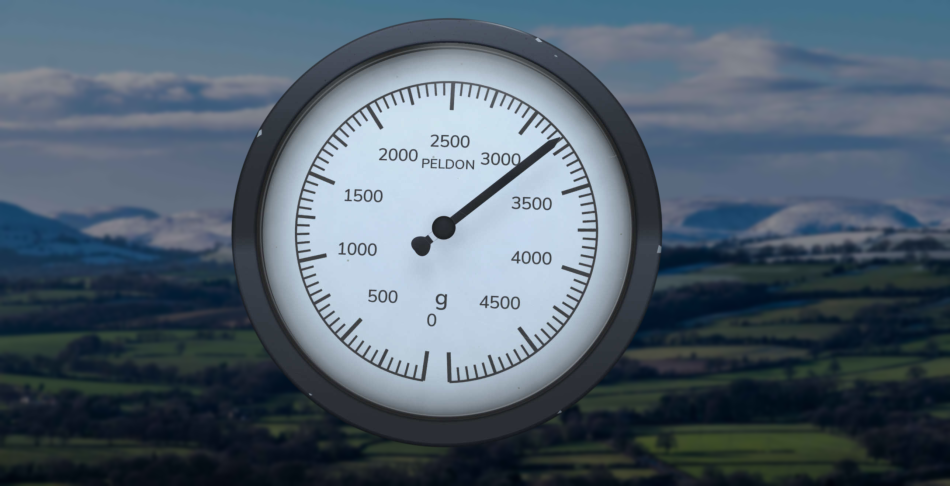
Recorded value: g 3200
